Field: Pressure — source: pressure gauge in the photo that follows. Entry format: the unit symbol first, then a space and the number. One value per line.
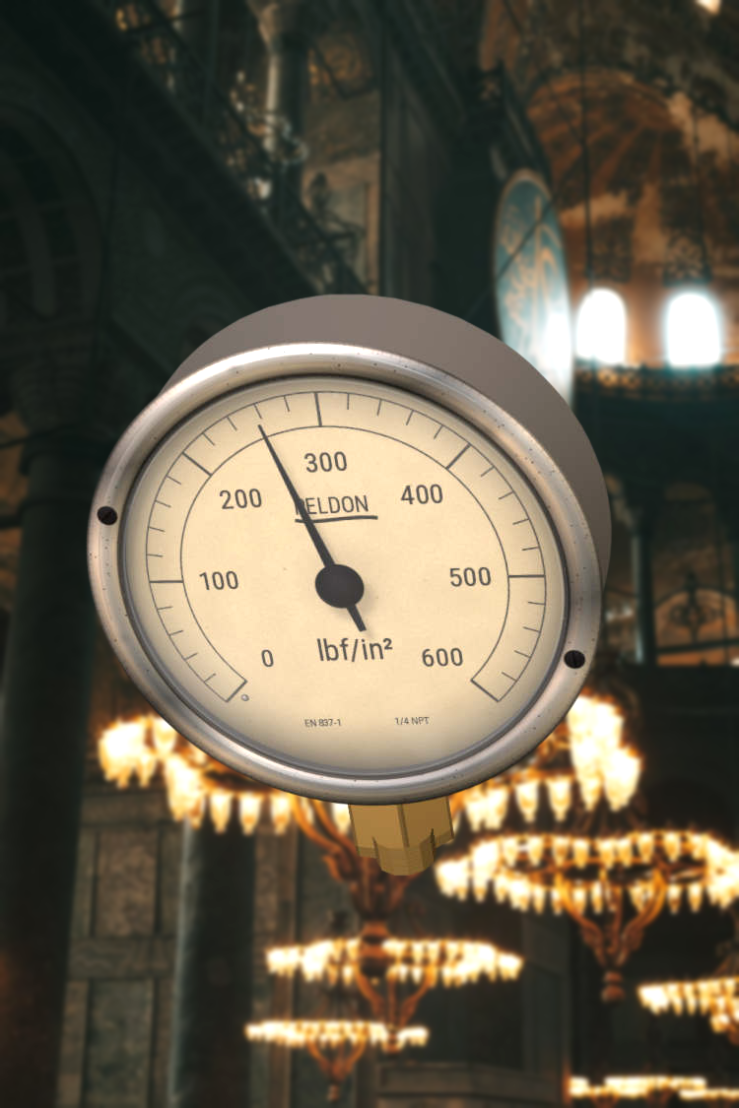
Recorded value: psi 260
